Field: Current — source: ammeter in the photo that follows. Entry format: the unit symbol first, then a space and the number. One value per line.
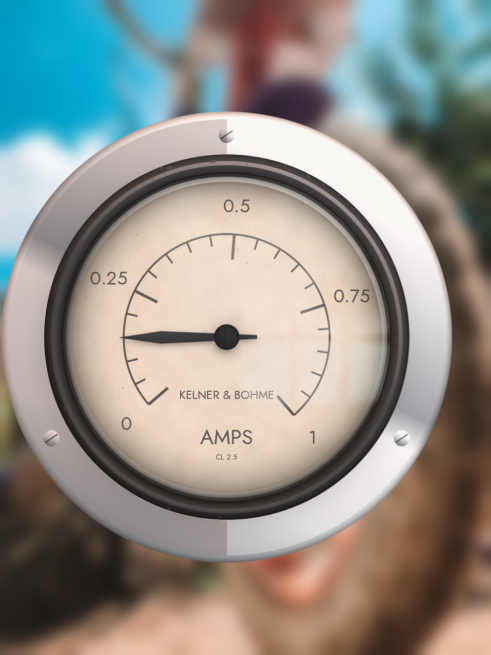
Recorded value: A 0.15
